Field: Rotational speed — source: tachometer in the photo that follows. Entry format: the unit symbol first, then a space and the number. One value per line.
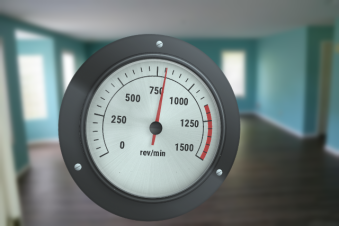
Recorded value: rpm 800
